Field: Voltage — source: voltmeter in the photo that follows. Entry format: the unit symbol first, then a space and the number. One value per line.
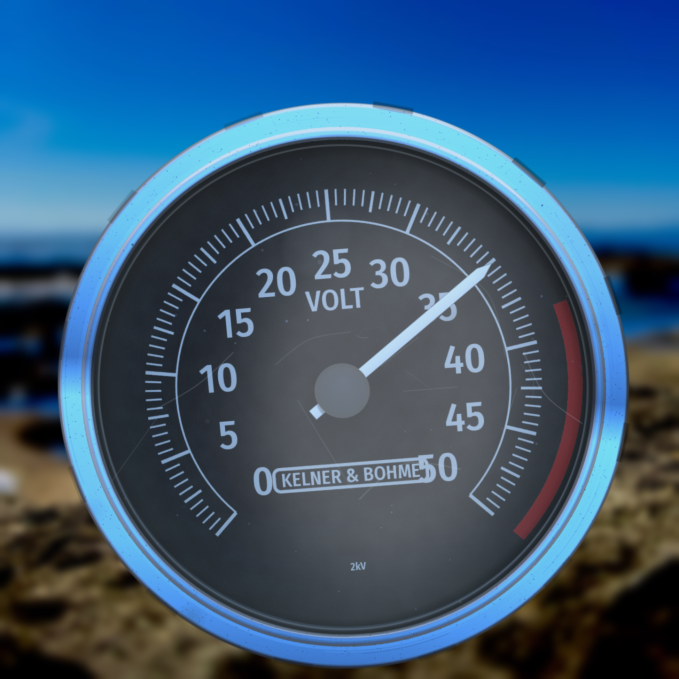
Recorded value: V 35
